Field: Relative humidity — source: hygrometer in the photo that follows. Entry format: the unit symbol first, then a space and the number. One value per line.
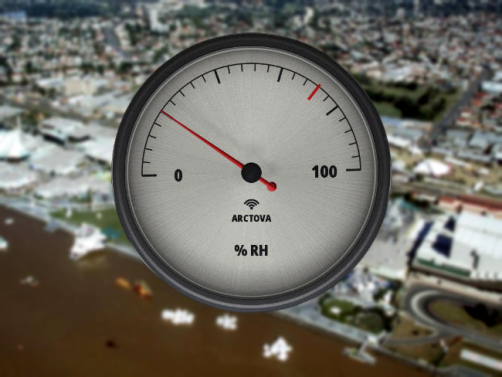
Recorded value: % 20
